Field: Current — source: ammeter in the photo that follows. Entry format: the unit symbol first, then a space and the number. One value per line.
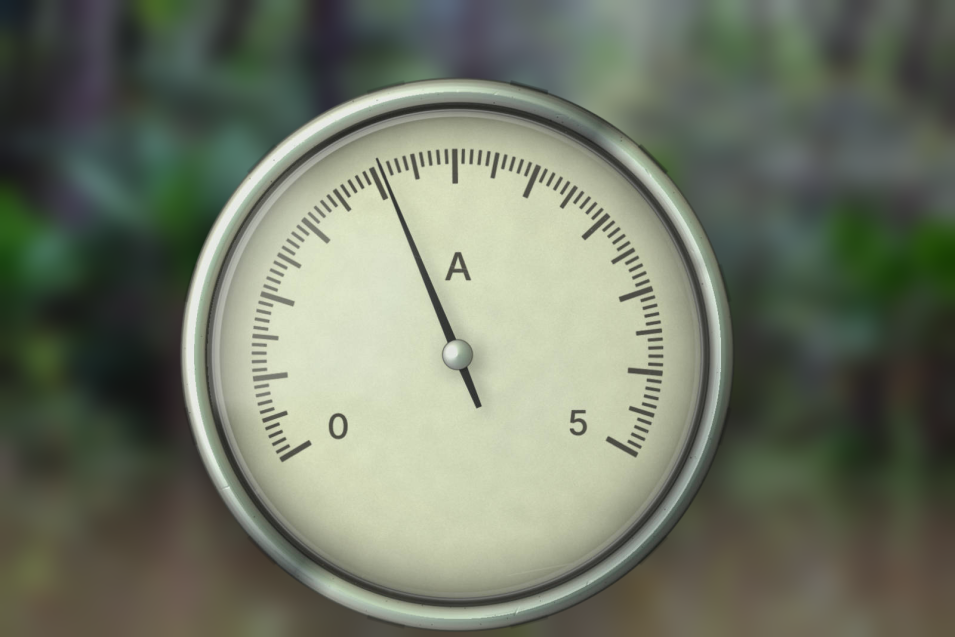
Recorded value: A 2.05
